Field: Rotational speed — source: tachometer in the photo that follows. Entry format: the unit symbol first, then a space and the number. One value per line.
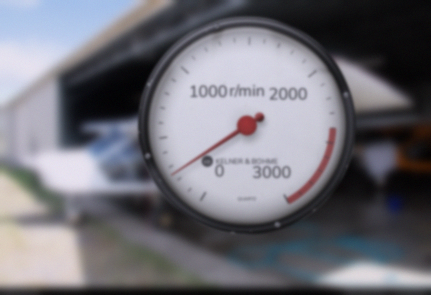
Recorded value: rpm 250
